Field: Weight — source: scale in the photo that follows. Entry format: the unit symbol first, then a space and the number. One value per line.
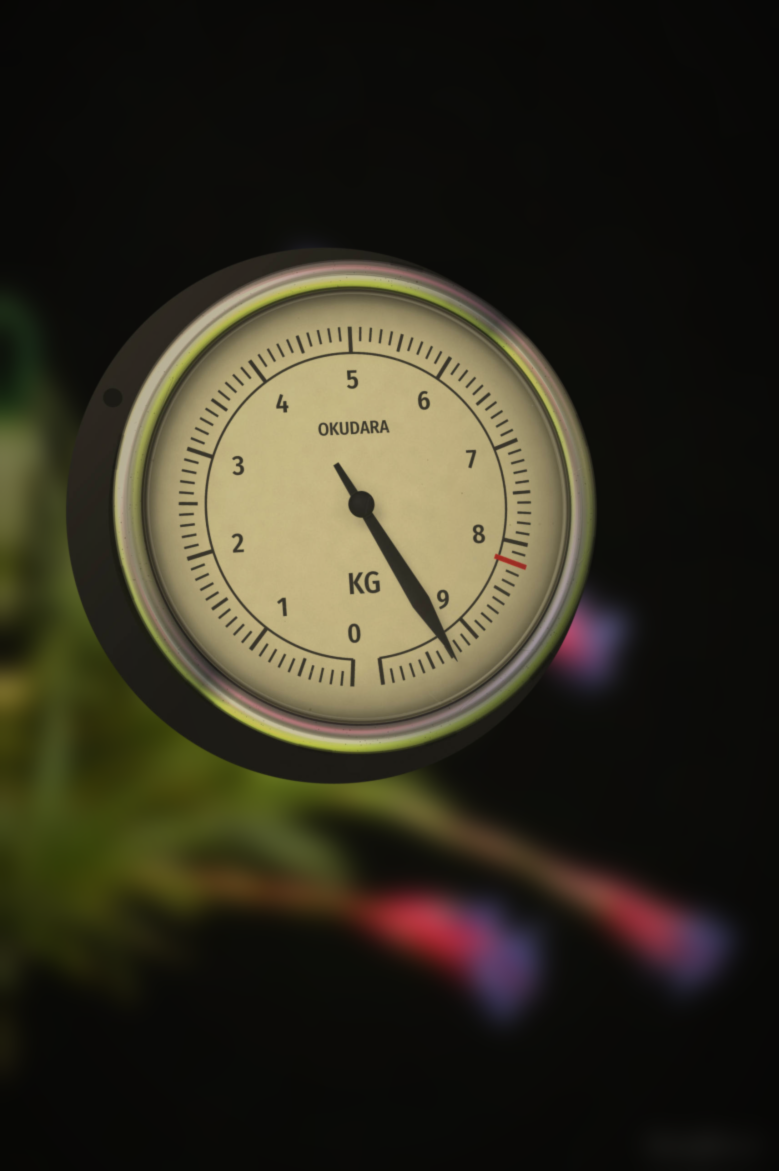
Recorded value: kg 9.3
